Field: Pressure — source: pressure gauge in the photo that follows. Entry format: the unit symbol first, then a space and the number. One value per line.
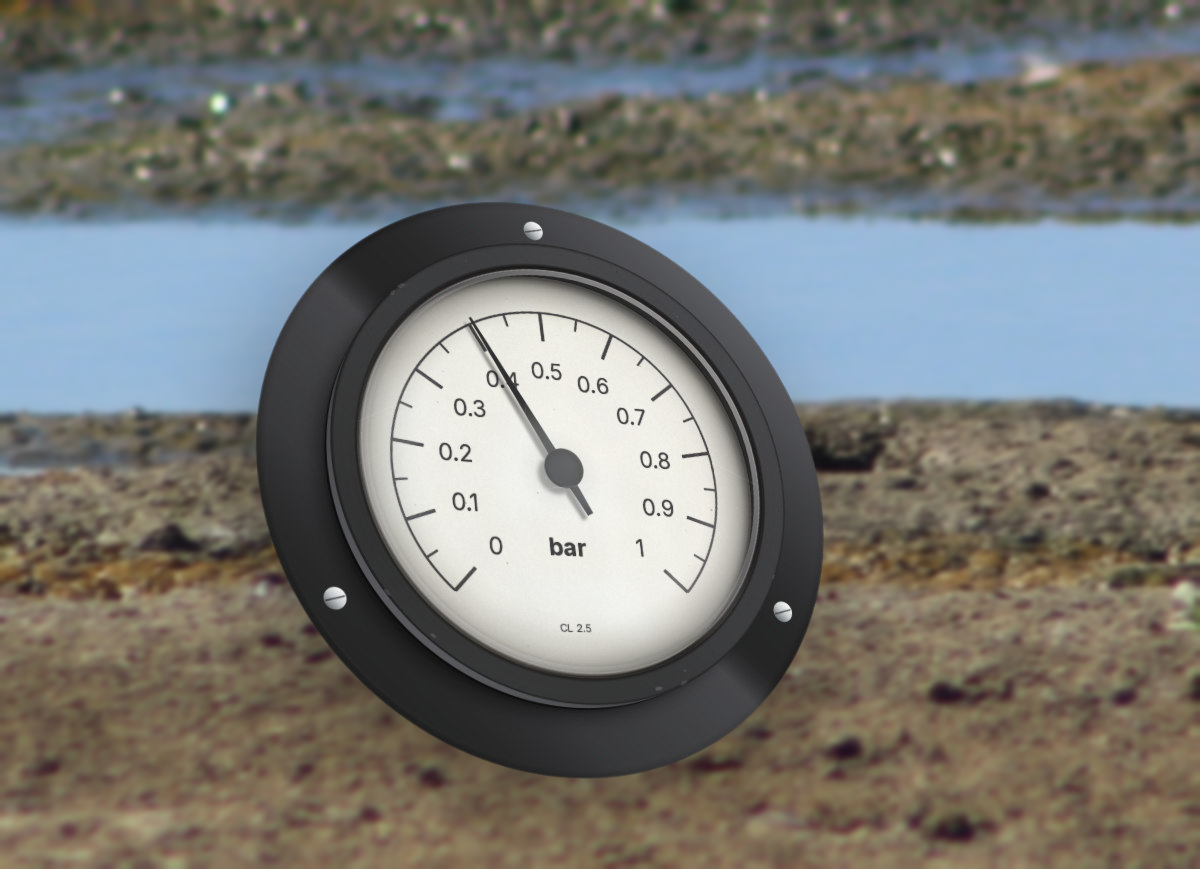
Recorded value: bar 0.4
